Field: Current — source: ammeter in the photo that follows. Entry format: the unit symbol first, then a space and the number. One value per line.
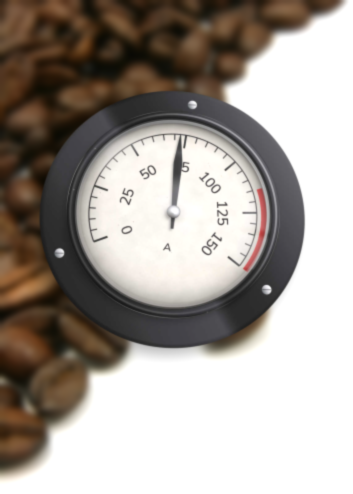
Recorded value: A 72.5
